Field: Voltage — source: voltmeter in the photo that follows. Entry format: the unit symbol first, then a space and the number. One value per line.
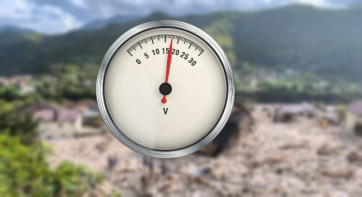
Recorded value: V 17.5
